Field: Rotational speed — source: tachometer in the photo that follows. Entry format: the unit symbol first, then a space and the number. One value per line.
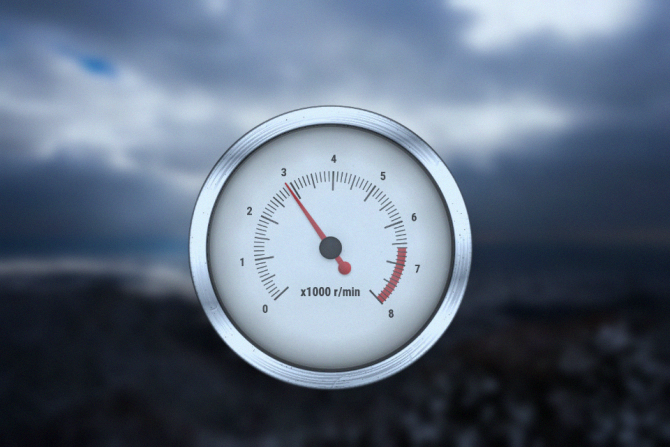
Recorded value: rpm 2900
